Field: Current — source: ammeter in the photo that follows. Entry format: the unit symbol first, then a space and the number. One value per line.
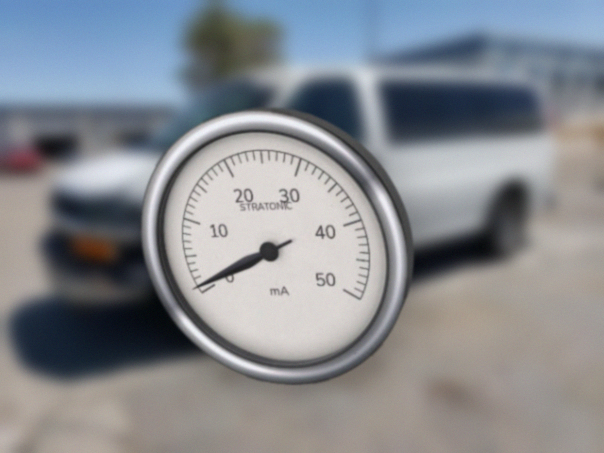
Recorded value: mA 1
